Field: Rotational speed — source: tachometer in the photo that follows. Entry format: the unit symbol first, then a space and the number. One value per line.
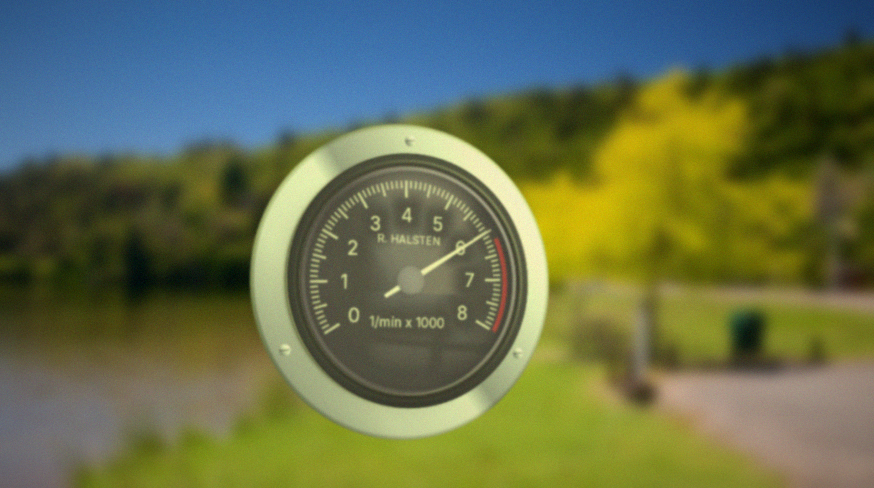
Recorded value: rpm 6000
